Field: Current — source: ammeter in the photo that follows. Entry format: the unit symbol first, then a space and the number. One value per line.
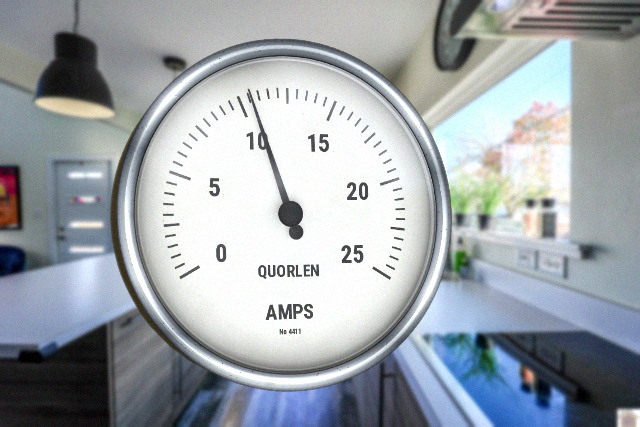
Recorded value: A 10.5
